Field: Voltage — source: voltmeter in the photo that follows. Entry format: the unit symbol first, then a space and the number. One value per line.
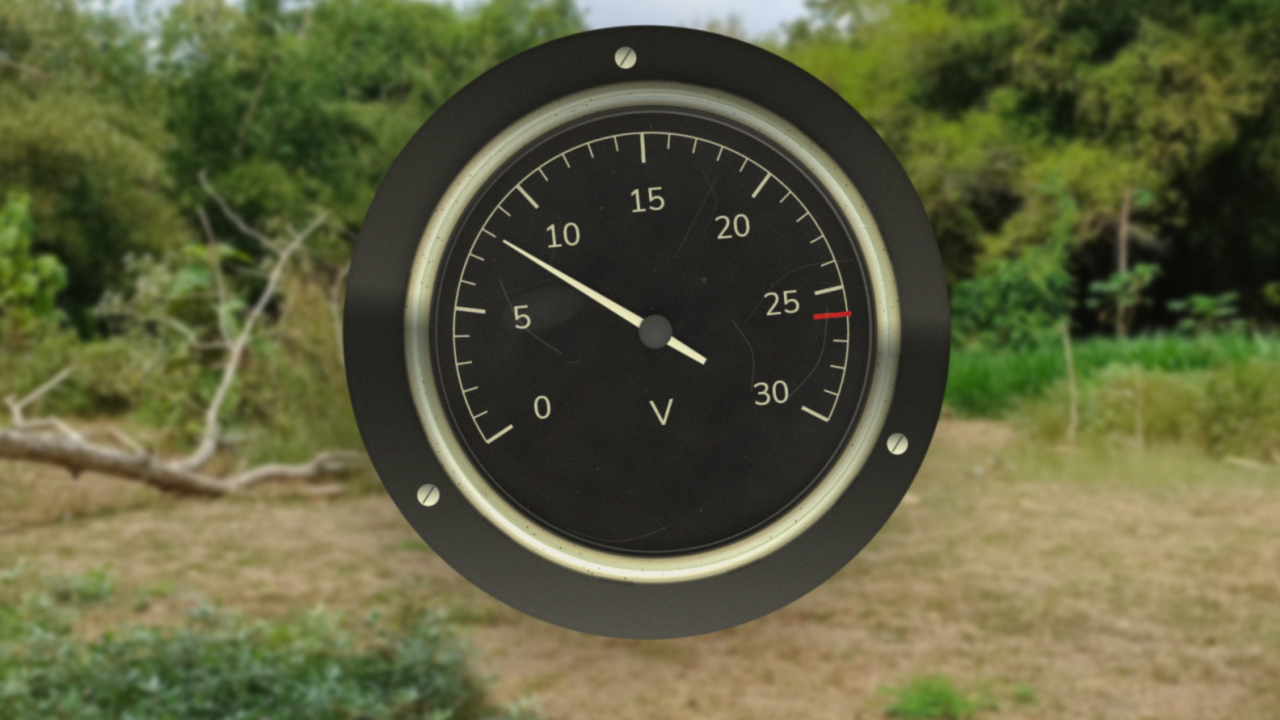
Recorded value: V 8
